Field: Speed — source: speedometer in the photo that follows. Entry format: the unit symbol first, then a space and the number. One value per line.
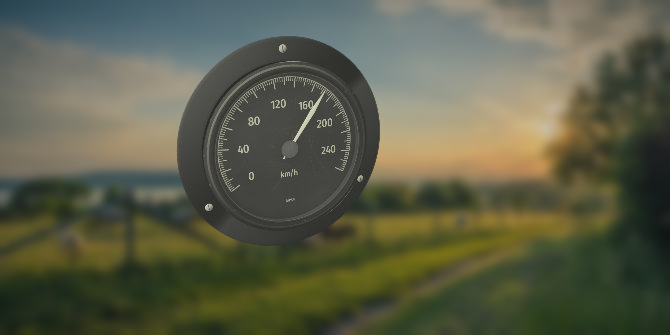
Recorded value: km/h 170
